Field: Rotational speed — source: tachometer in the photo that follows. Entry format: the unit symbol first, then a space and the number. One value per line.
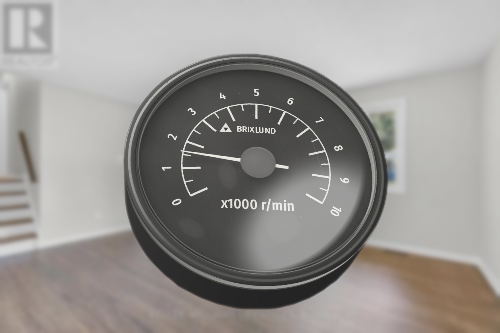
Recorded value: rpm 1500
